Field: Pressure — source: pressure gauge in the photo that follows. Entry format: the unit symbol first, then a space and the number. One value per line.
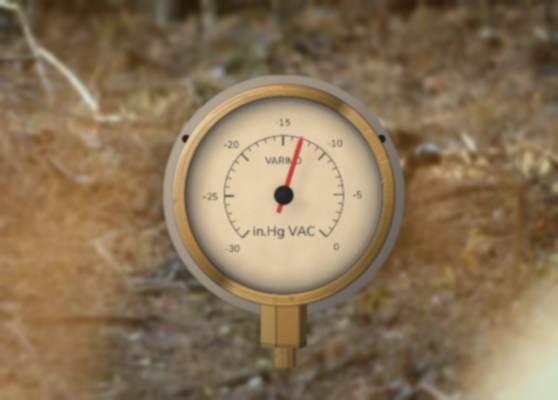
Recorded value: inHg -13
